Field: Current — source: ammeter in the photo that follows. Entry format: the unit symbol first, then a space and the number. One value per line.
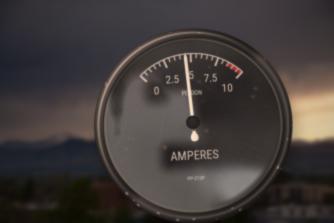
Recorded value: A 4.5
